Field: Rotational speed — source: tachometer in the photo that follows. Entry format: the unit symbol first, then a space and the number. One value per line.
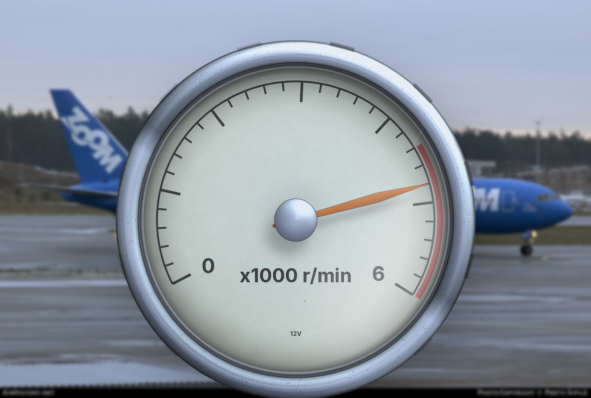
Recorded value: rpm 4800
